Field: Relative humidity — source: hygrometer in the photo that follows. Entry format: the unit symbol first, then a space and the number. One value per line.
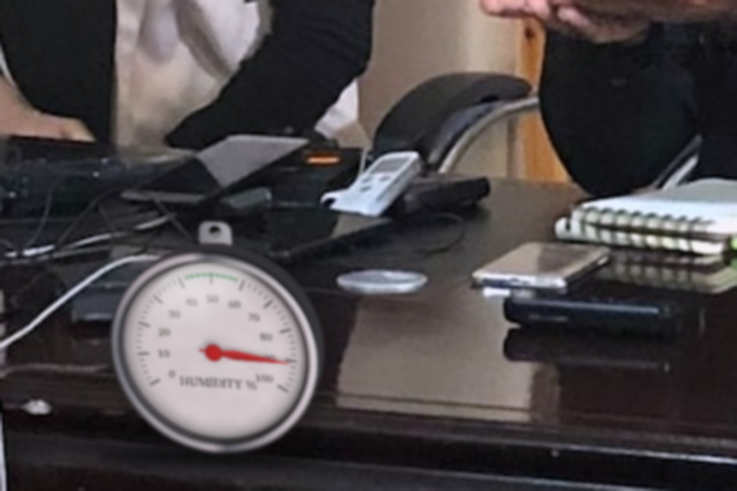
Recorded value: % 90
